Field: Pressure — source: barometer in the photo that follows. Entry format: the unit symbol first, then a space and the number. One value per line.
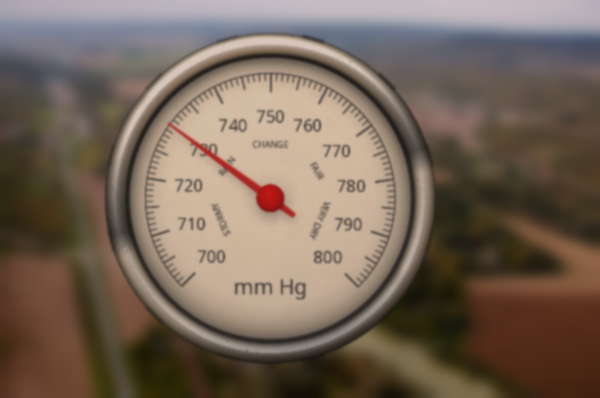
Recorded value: mmHg 730
